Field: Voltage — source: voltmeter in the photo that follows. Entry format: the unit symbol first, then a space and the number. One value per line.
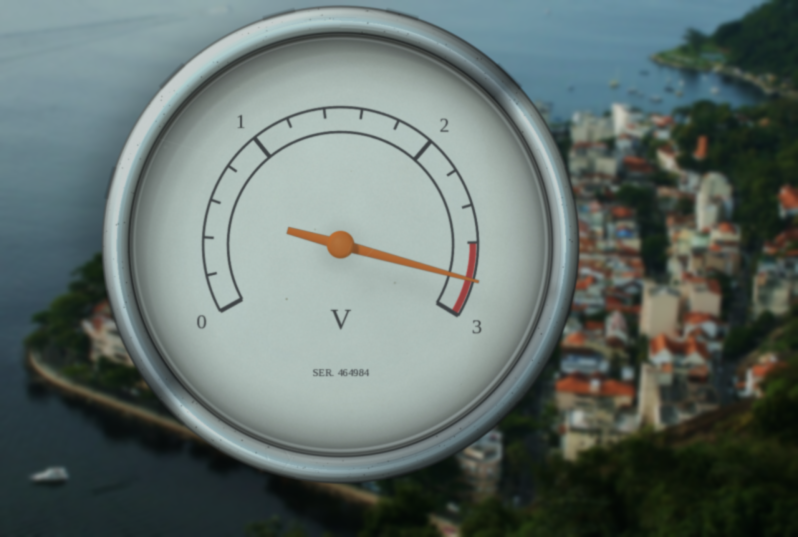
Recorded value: V 2.8
